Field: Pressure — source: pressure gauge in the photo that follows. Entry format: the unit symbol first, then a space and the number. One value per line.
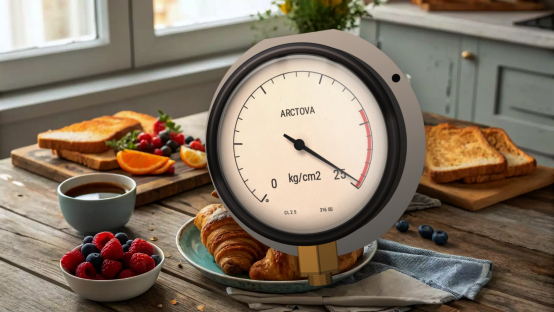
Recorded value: kg/cm² 24.5
